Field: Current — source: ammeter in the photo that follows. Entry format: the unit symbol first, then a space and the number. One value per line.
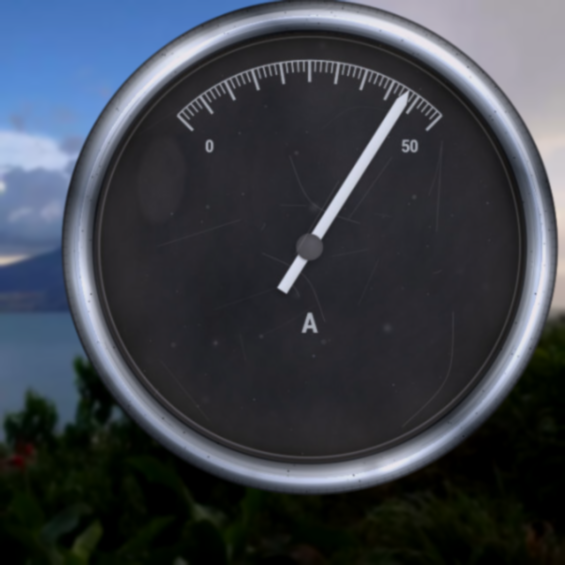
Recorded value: A 43
